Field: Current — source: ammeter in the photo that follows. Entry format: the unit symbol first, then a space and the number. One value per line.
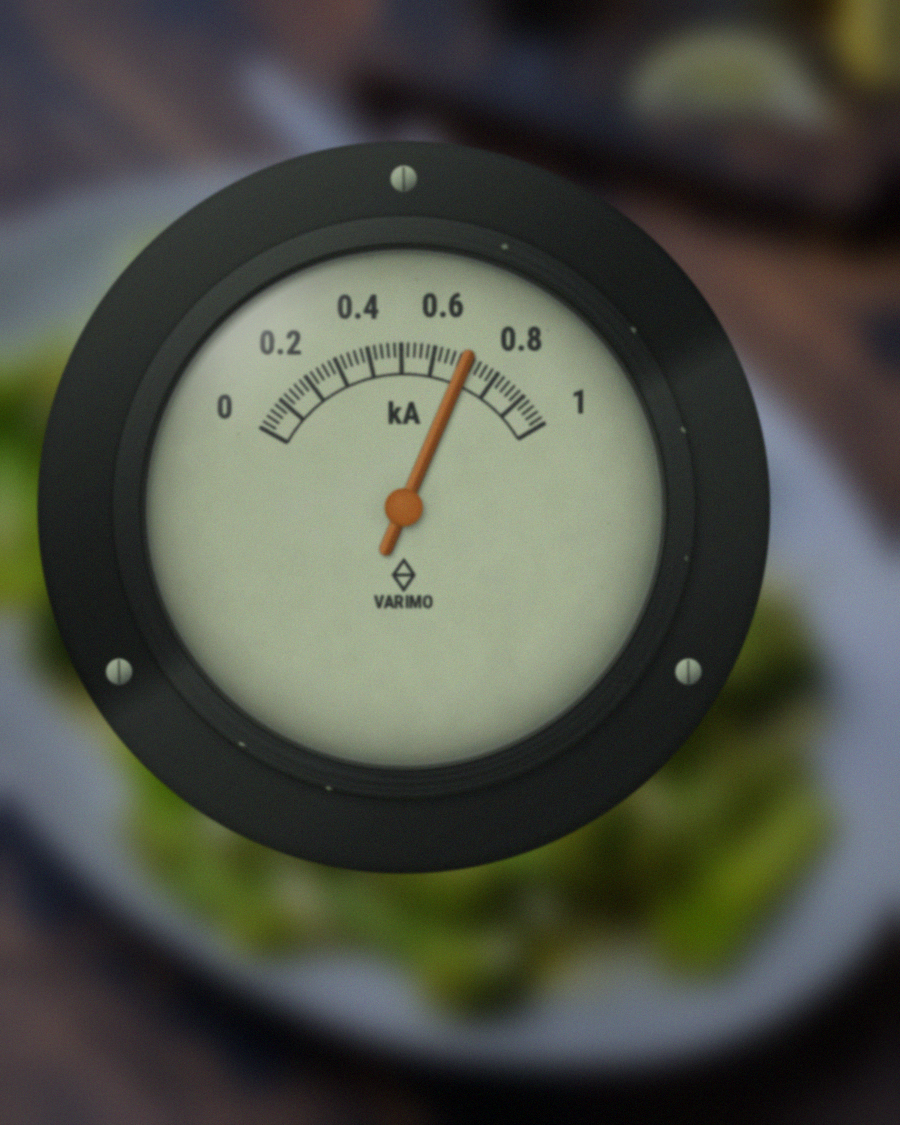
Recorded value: kA 0.7
